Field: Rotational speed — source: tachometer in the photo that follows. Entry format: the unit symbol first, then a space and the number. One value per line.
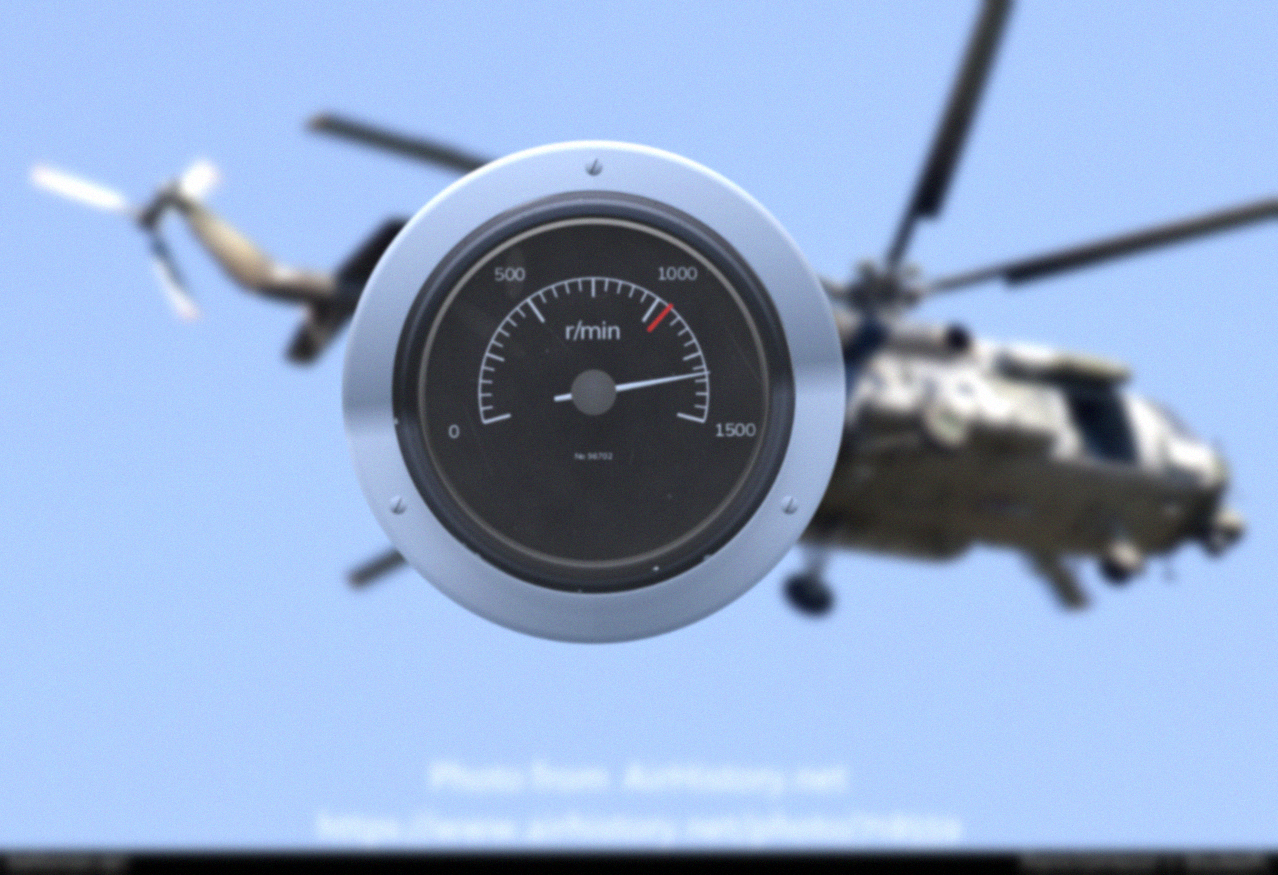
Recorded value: rpm 1325
